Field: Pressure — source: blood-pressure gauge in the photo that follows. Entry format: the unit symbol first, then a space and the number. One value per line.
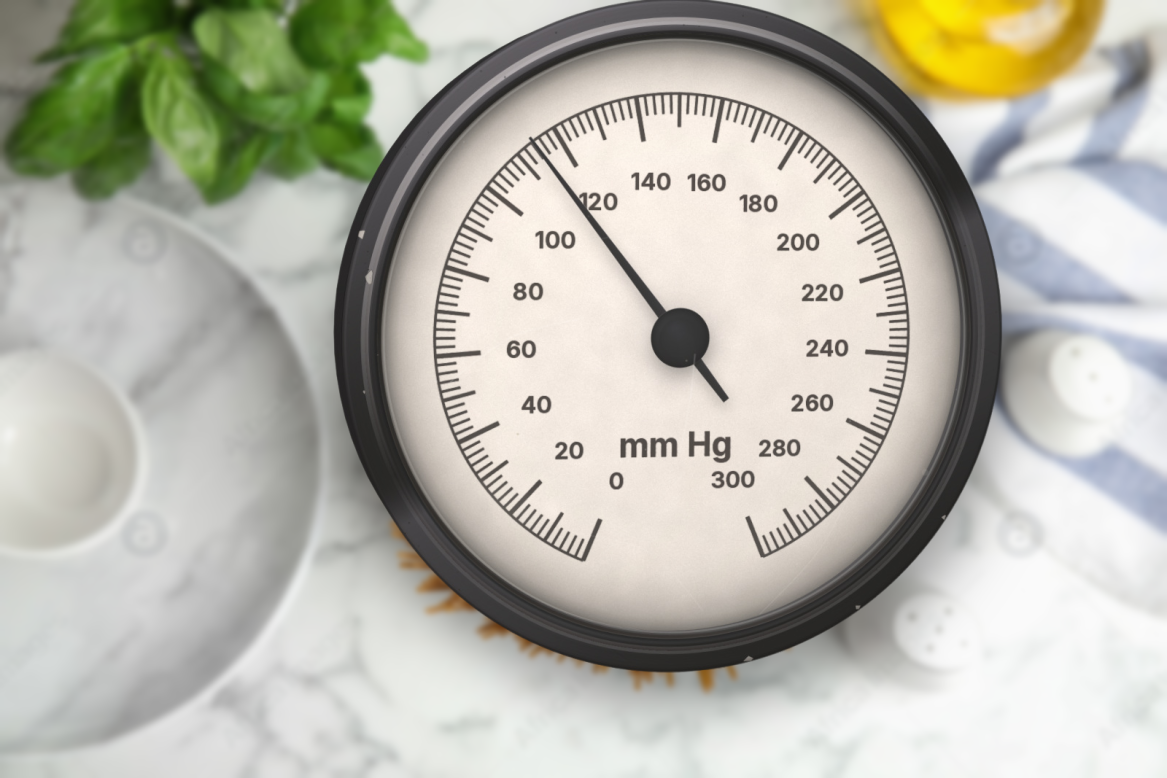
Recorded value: mmHg 114
